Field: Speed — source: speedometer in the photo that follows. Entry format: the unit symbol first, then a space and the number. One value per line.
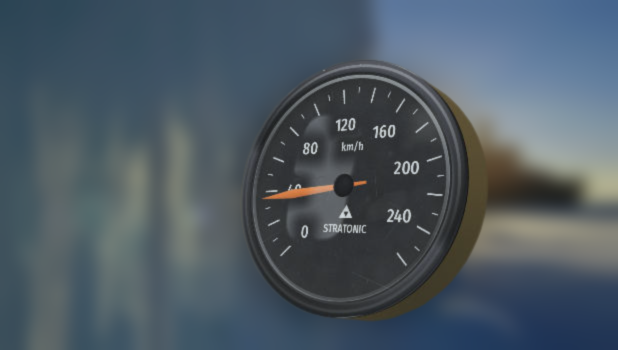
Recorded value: km/h 35
